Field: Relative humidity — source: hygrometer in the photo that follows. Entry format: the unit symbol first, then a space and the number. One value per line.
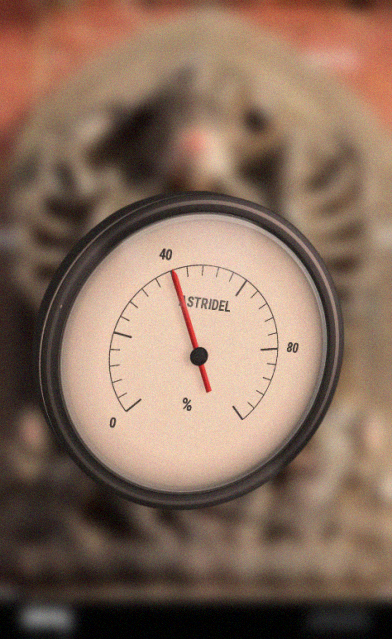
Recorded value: % 40
